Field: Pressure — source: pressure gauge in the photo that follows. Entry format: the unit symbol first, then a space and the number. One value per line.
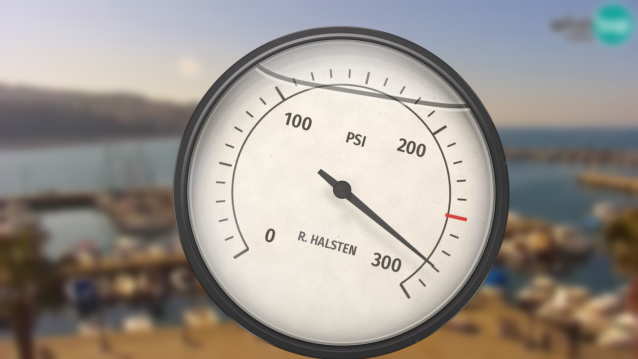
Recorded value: psi 280
